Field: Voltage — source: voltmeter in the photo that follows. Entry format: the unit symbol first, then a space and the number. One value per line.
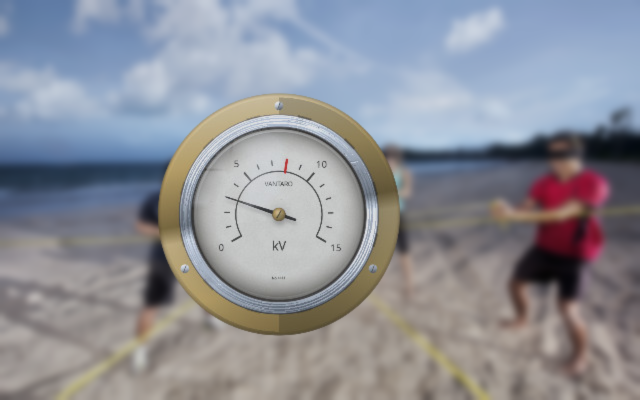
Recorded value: kV 3
